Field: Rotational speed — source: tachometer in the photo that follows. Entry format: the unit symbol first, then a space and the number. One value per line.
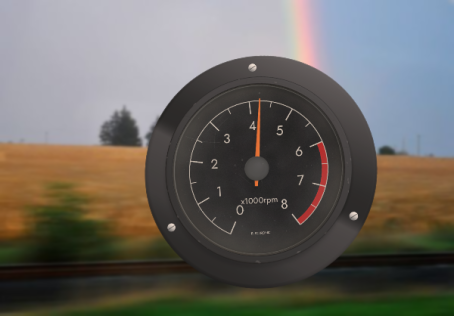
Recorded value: rpm 4250
